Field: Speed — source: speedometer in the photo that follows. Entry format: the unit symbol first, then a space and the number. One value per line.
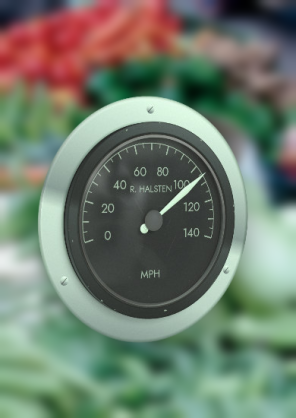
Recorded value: mph 105
